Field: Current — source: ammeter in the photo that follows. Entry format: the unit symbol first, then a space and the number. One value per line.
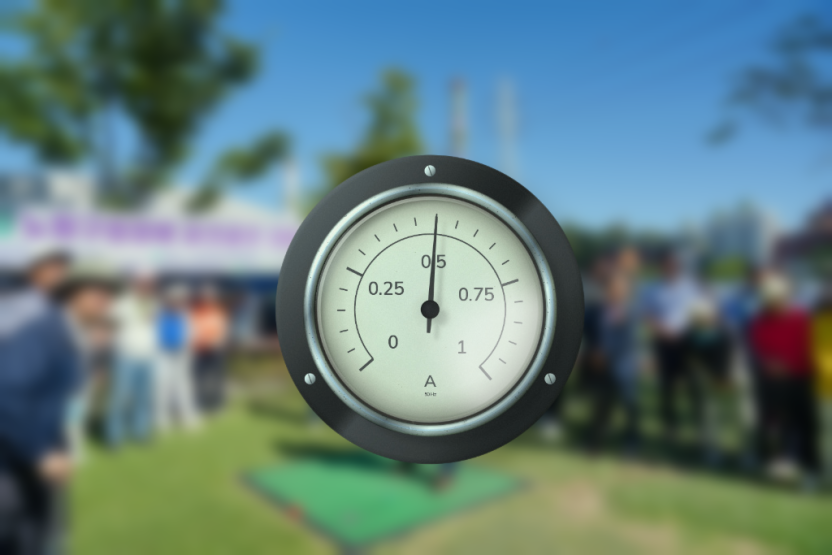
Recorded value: A 0.5
